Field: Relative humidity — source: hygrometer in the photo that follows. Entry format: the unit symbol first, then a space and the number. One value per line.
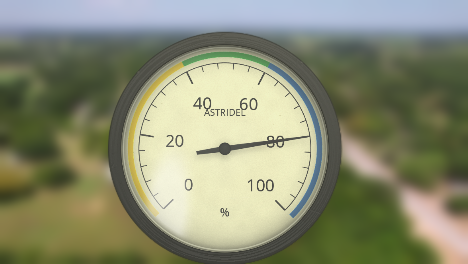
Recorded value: % 80
